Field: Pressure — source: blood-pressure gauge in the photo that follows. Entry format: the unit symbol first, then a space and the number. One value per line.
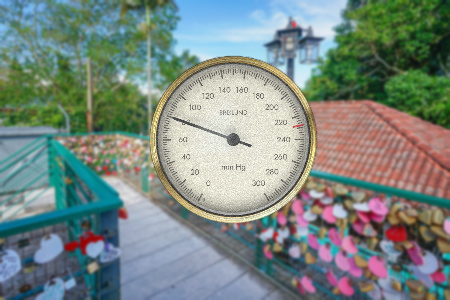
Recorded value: mmHg 80
